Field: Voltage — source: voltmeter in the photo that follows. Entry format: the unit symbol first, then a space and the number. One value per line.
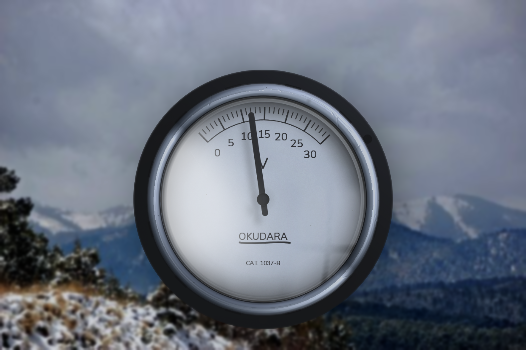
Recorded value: V 12
